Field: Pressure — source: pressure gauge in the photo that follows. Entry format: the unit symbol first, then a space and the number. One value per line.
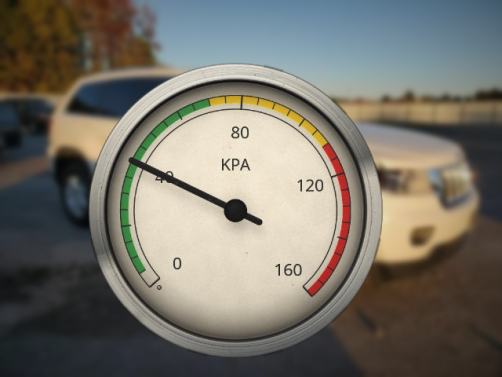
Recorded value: kPa 40
